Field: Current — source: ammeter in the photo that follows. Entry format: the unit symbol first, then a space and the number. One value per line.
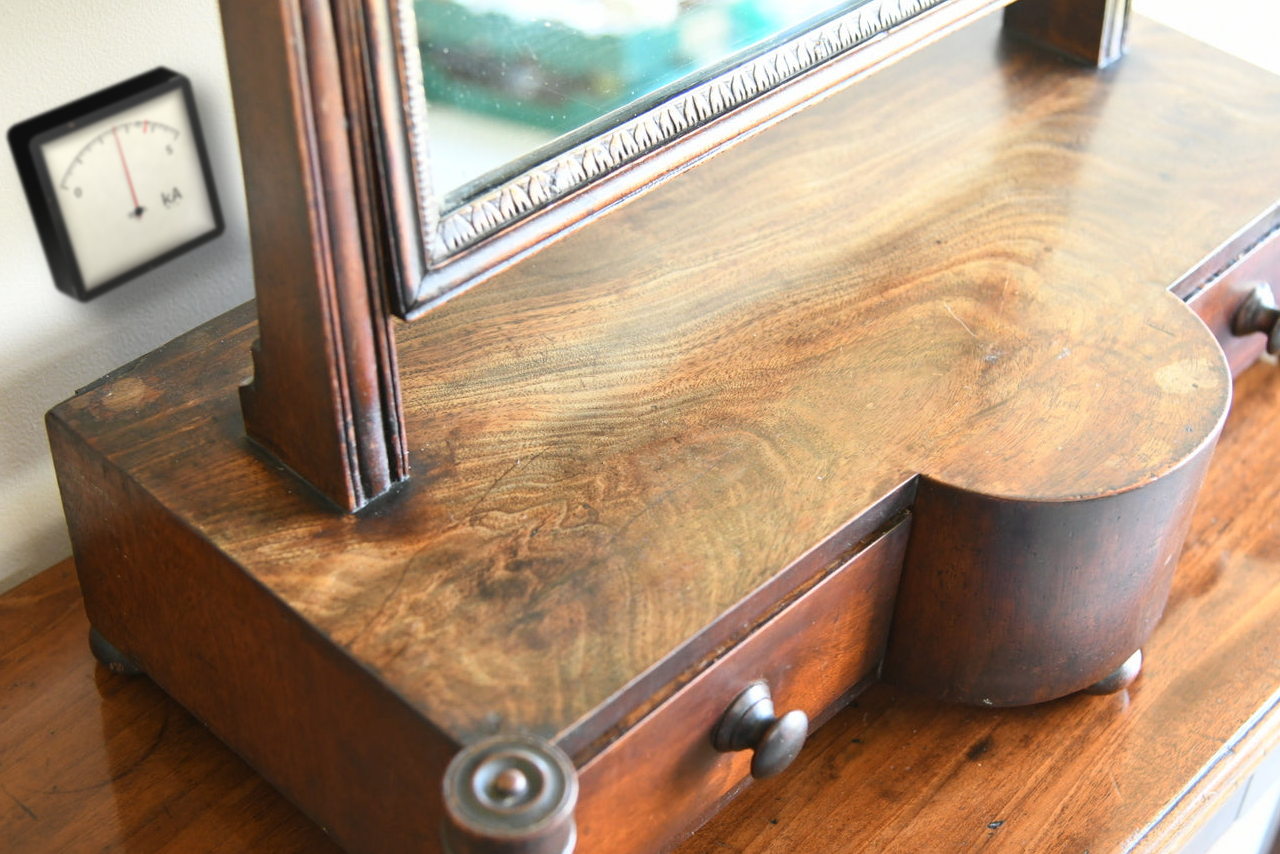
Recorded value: kA 2.5
